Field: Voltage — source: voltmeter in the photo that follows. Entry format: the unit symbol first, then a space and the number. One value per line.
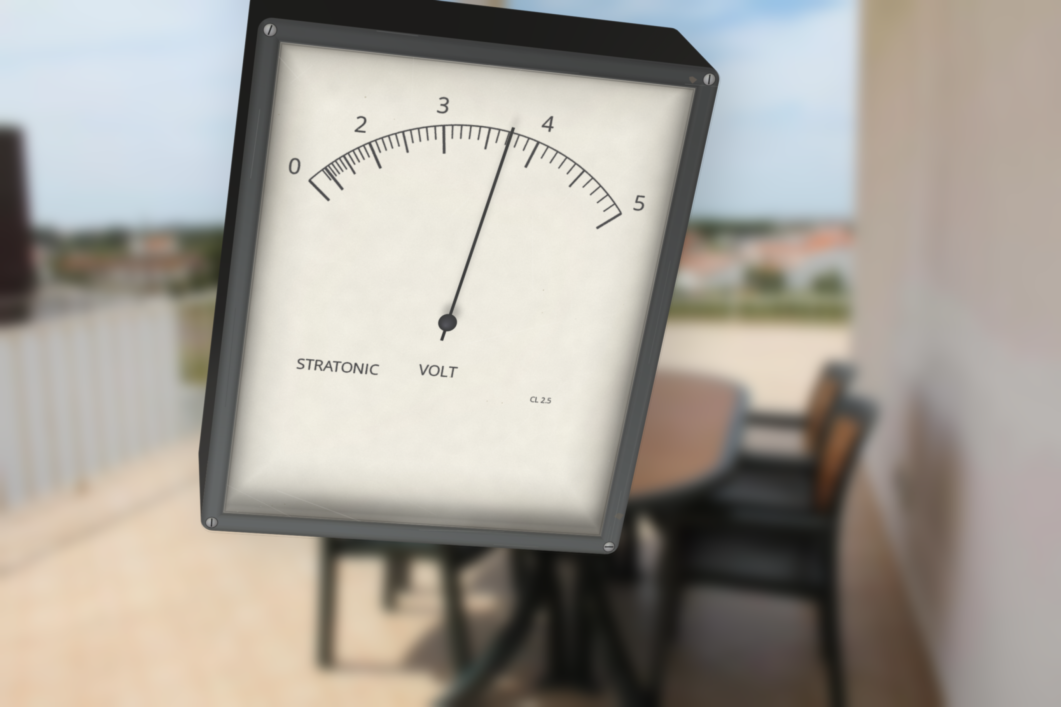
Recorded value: V 3.7
